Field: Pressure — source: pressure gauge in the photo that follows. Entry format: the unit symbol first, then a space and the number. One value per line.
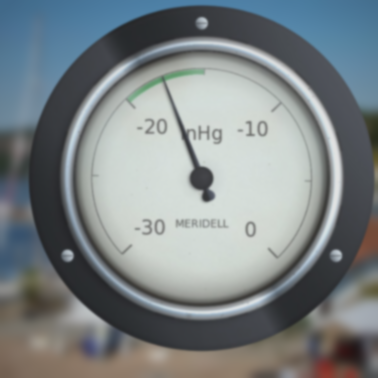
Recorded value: inHg -17.5
